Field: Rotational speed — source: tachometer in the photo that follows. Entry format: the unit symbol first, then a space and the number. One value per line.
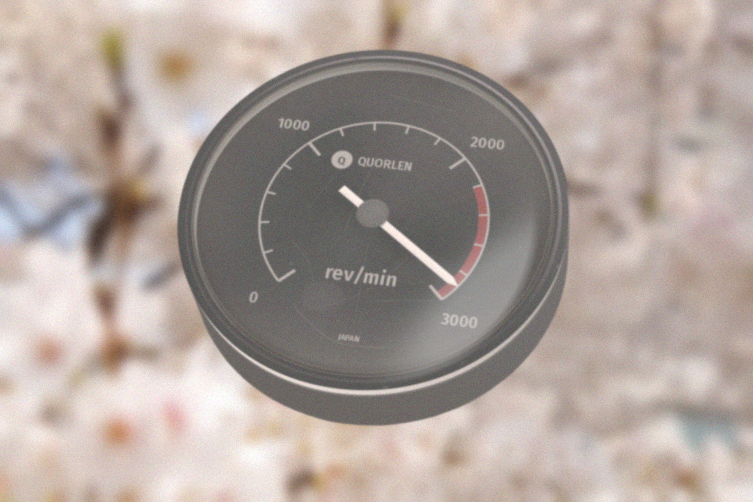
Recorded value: rpm 2900
